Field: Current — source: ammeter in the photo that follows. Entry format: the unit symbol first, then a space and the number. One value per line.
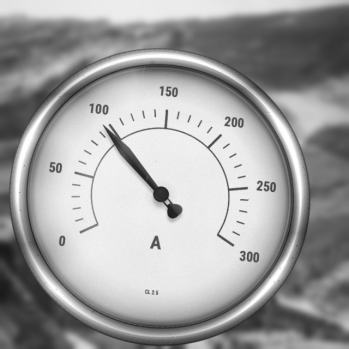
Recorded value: A 95
